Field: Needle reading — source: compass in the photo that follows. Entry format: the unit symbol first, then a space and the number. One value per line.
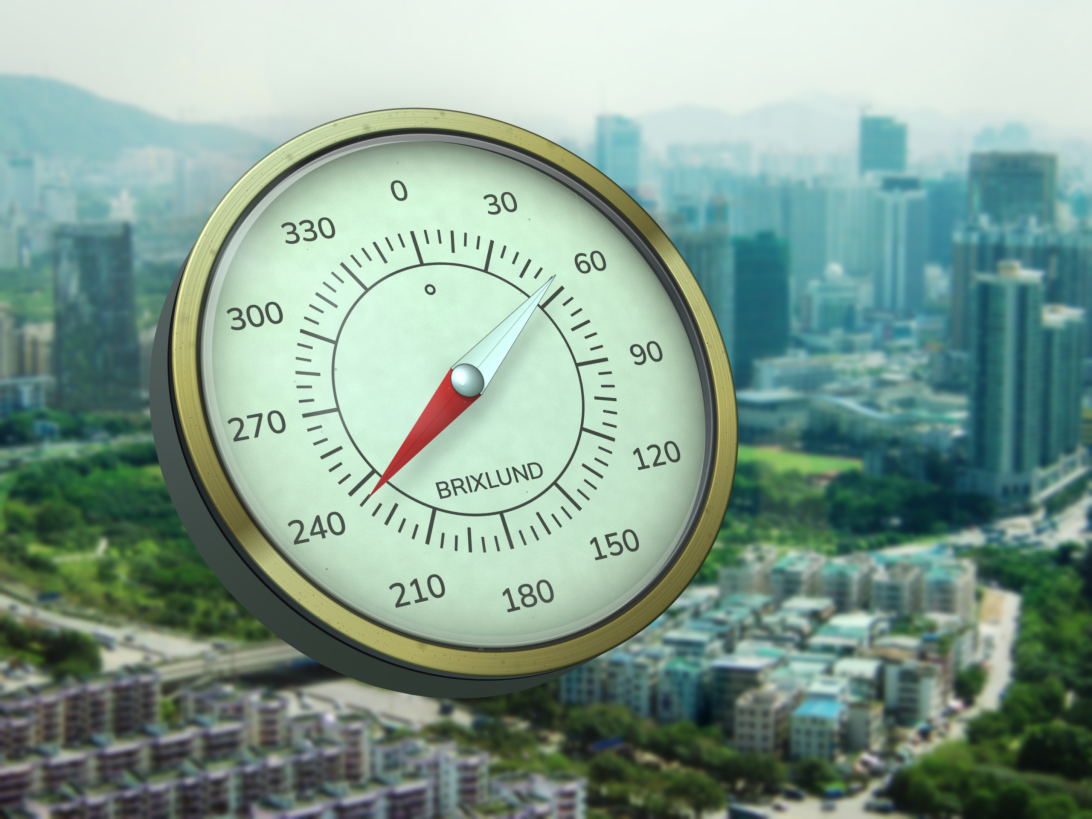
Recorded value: ° 235
